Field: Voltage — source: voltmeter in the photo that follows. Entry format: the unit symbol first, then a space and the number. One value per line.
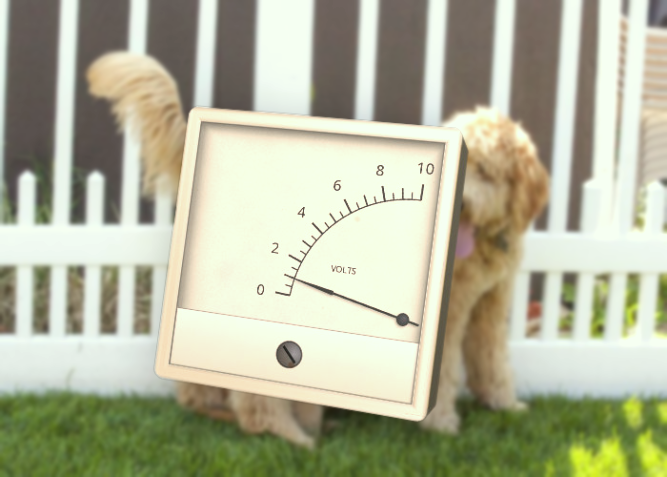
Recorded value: V 1
